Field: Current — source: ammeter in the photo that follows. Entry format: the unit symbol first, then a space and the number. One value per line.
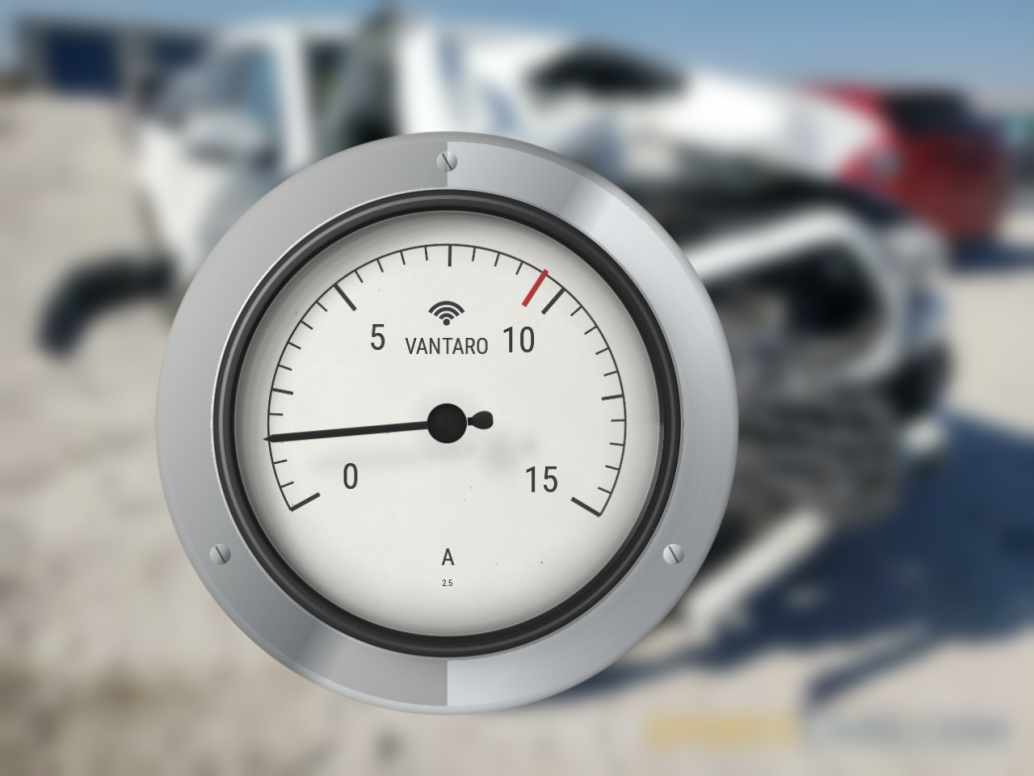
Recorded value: A 1.5
